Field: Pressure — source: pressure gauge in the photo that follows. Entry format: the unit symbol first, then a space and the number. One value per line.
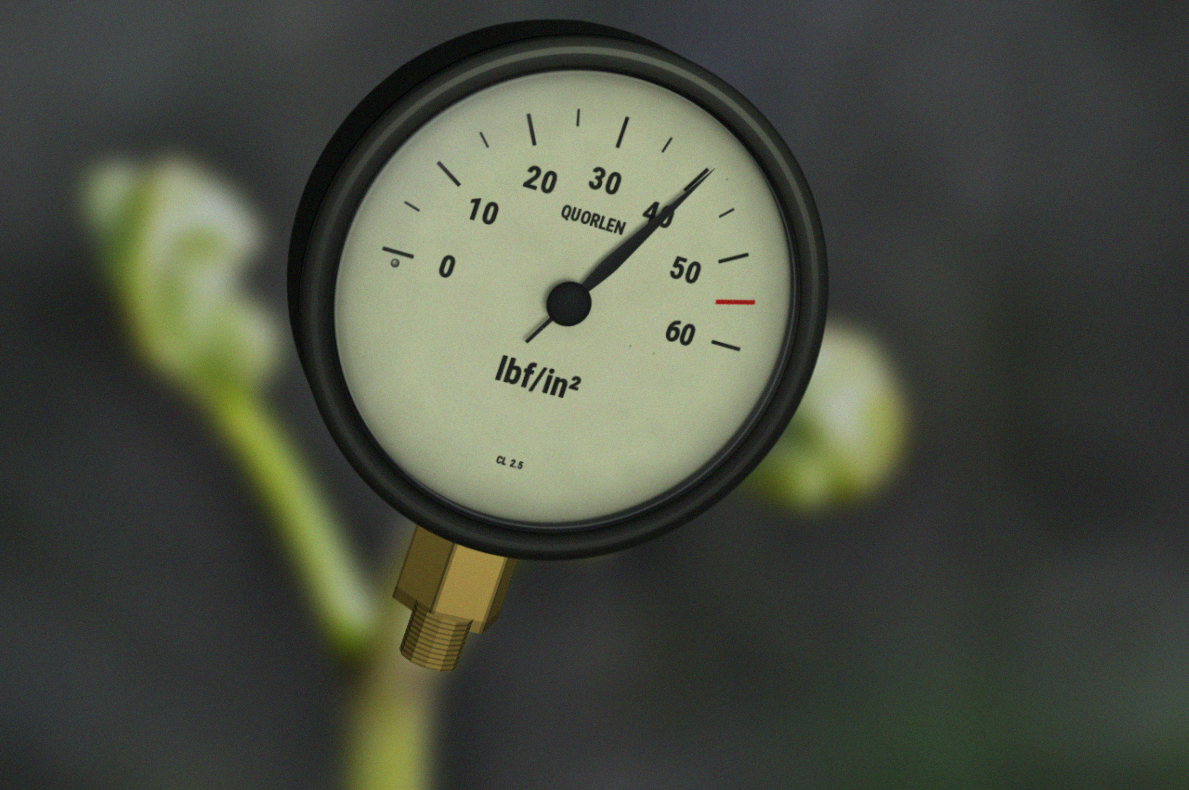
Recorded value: psi 40
